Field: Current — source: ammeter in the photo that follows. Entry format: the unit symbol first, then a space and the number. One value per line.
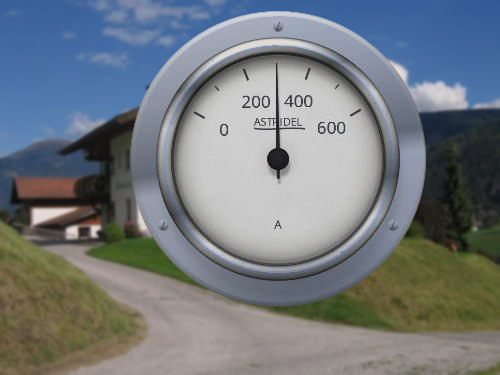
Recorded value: A 300
